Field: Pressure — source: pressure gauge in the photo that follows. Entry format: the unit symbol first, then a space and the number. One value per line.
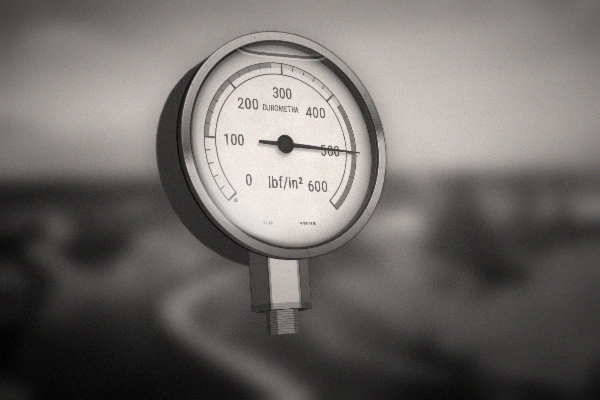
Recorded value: psi 500
